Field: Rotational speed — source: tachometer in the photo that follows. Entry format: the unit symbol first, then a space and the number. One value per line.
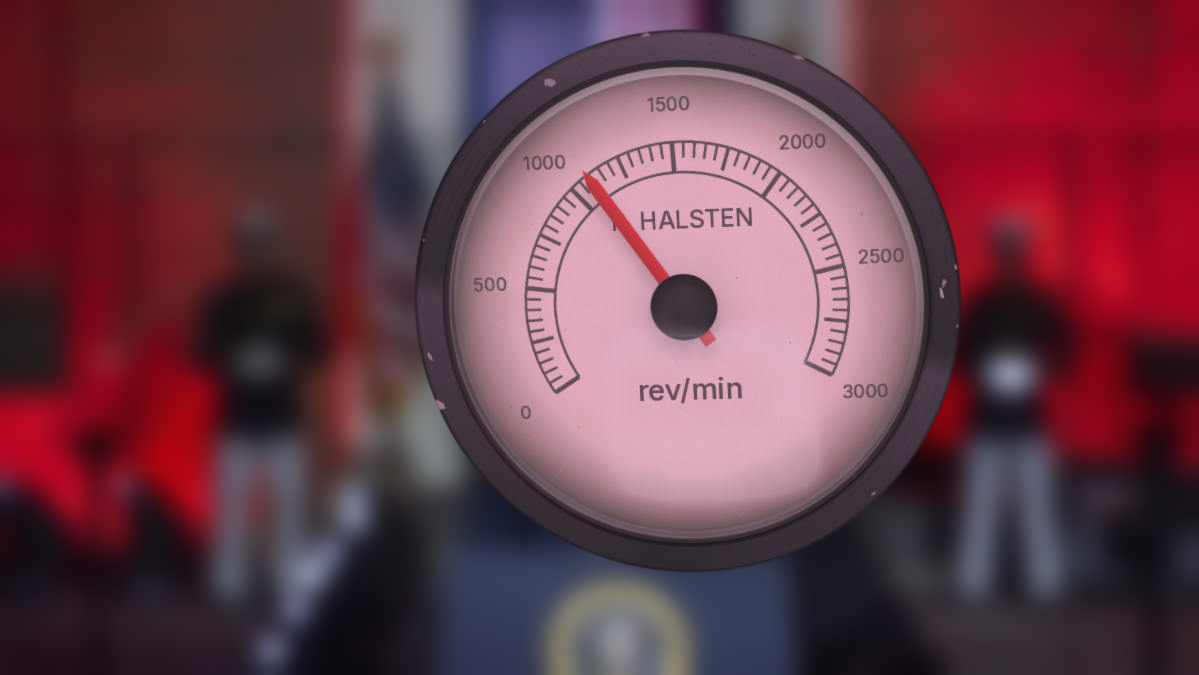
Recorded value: rpm 1100
